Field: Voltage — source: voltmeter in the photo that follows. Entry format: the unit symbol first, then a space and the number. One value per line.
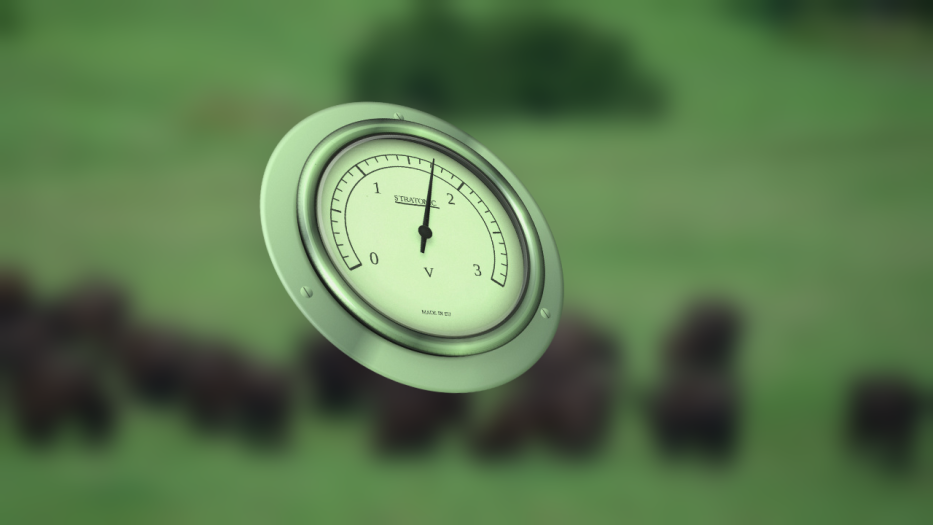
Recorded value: V 1.7
